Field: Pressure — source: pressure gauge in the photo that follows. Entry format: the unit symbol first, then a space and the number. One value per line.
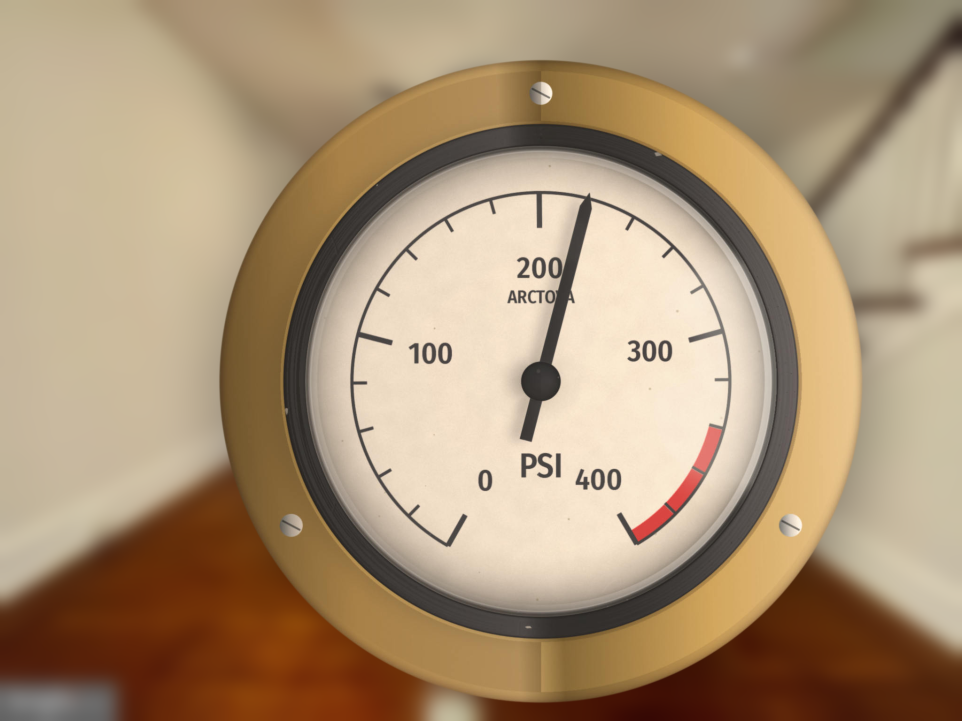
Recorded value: psi 220
